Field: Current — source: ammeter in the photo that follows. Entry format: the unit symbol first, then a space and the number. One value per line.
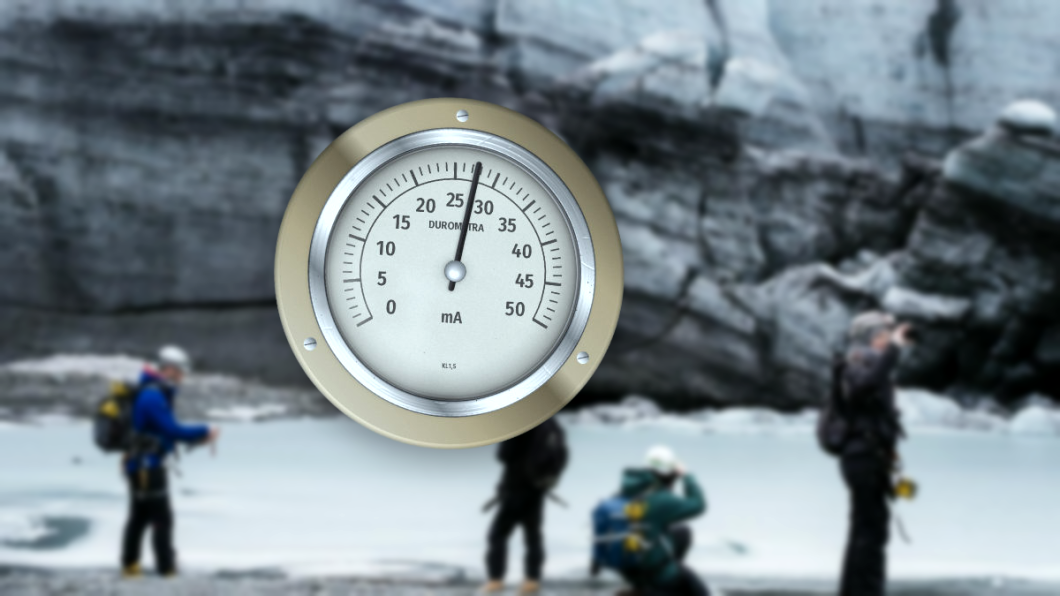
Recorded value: mA 27.5
